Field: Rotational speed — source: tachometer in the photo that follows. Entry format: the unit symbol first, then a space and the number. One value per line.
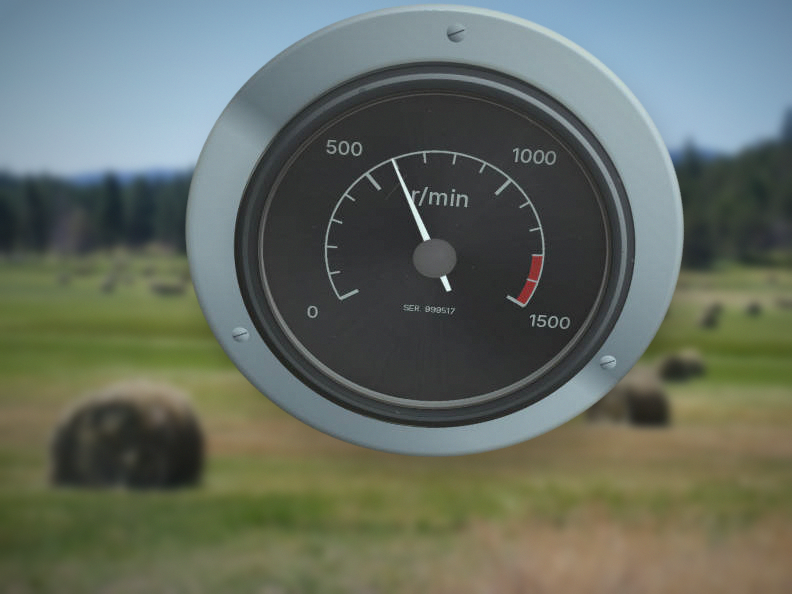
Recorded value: rpm 600
